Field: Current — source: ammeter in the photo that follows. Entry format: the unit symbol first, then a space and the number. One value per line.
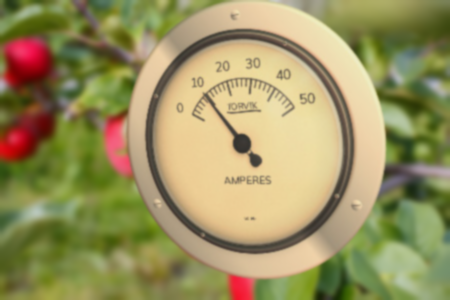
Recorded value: A 10
